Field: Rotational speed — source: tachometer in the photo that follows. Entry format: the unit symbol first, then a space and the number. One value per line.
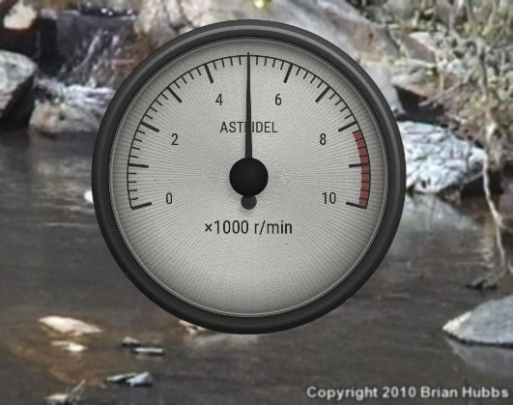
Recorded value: rpm 5000
